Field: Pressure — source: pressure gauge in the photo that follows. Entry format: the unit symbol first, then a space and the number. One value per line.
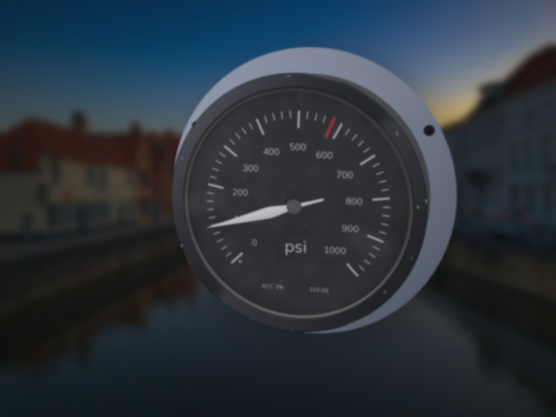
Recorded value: psi 100
